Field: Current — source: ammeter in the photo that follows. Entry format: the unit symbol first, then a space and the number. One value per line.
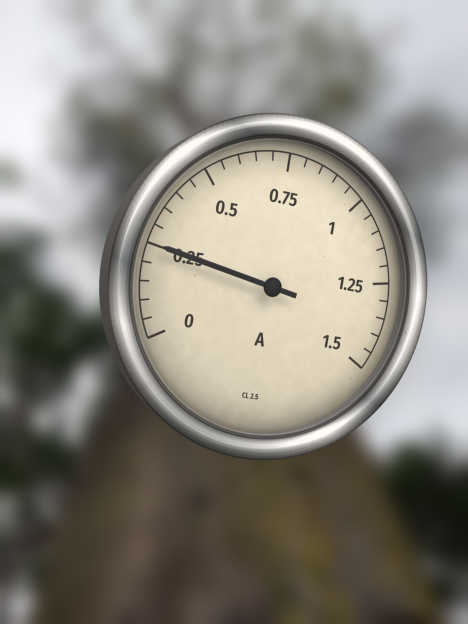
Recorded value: A 0.25
